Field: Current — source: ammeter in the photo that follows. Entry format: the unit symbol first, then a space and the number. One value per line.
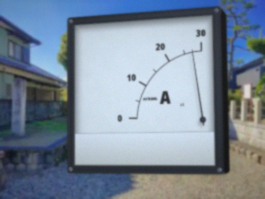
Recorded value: A 27.5
